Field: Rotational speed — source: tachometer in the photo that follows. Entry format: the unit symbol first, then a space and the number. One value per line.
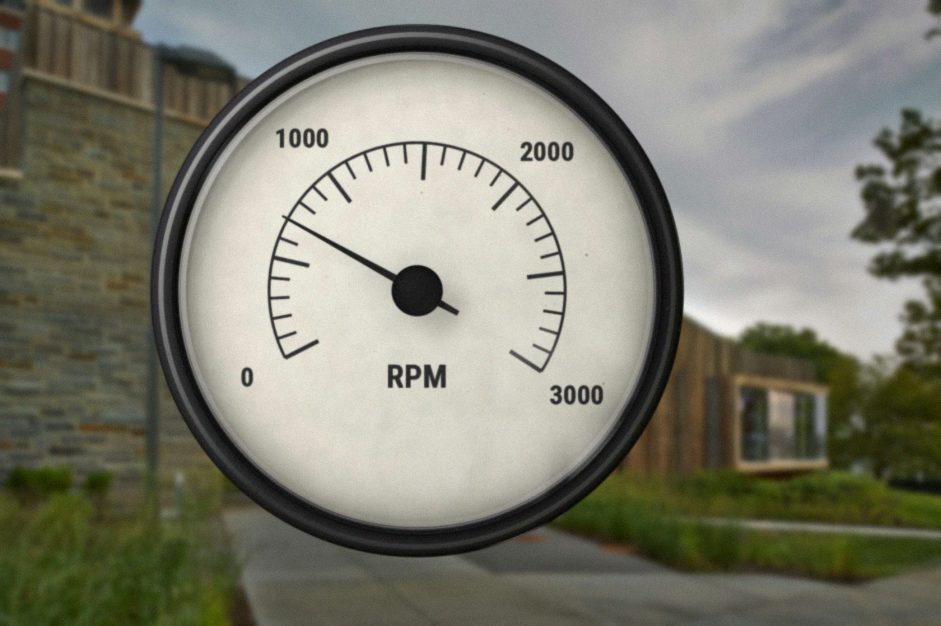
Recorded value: rpm 700
